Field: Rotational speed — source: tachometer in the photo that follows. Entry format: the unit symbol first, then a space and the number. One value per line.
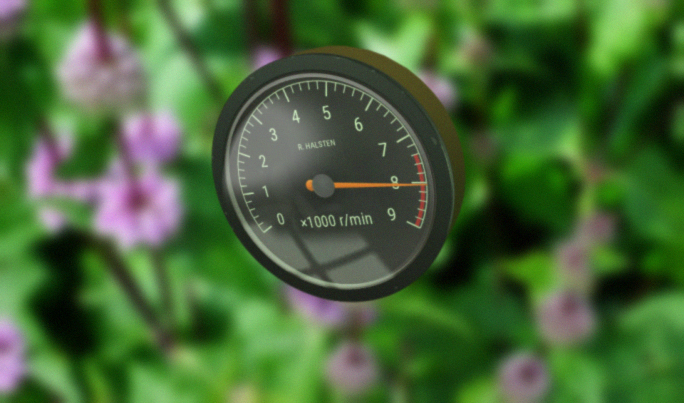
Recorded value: rpm 8000
